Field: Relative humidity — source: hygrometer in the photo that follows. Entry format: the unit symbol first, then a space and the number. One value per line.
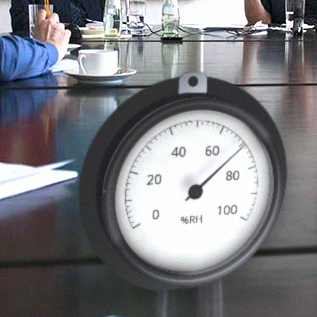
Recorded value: % 70
